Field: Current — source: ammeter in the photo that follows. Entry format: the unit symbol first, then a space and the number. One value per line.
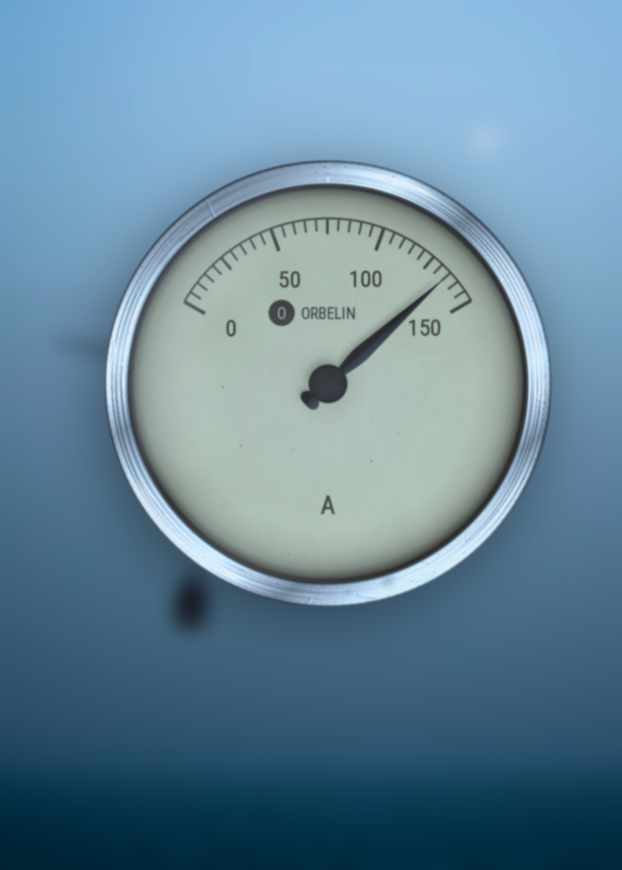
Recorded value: A 135
